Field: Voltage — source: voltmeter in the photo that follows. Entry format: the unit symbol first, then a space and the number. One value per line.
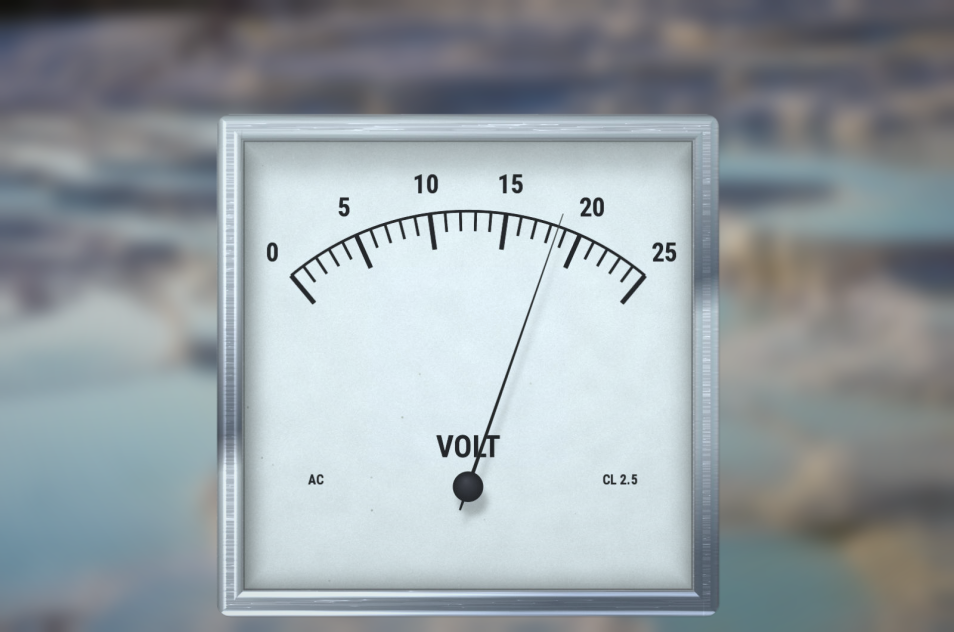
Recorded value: V 18.5
